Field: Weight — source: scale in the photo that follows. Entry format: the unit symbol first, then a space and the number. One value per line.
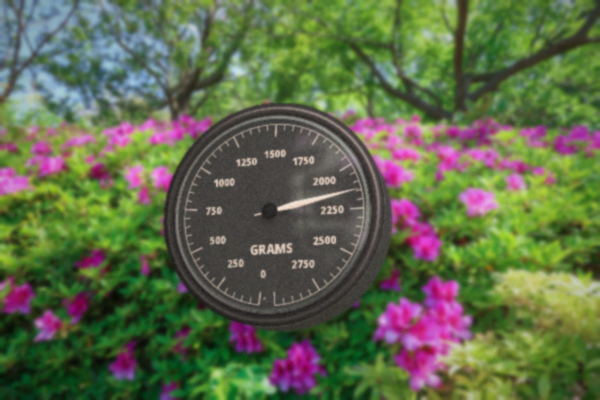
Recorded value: g 2150
